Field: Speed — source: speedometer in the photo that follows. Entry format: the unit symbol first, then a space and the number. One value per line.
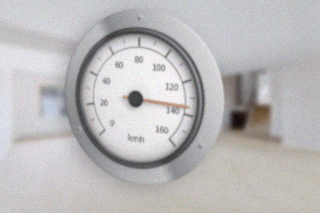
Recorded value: km/h 135
